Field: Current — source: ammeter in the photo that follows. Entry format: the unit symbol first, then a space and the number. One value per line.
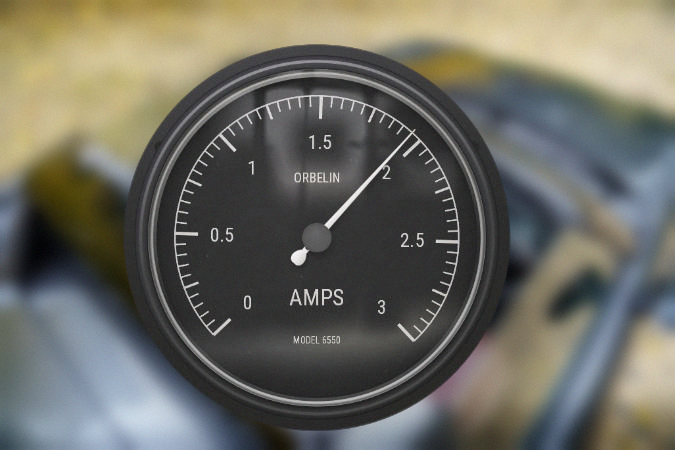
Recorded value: A 1.95
